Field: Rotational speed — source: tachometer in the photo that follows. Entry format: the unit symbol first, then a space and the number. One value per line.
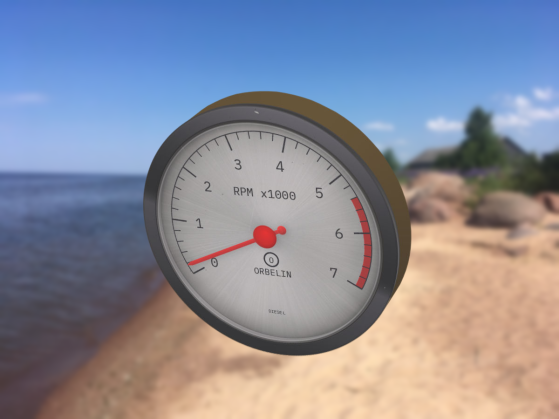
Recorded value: rpm 200
